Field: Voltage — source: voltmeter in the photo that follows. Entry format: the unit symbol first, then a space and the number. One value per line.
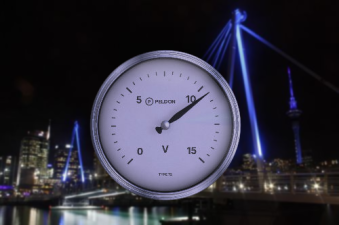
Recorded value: V 10.5
